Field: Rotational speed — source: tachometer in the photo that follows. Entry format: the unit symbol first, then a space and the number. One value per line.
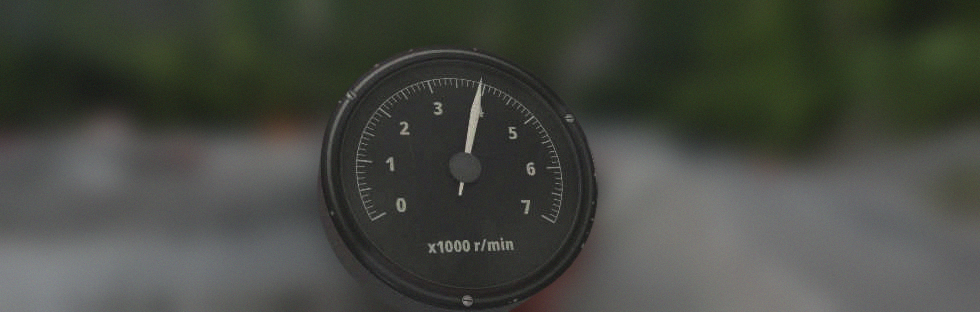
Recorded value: rpm 3900
